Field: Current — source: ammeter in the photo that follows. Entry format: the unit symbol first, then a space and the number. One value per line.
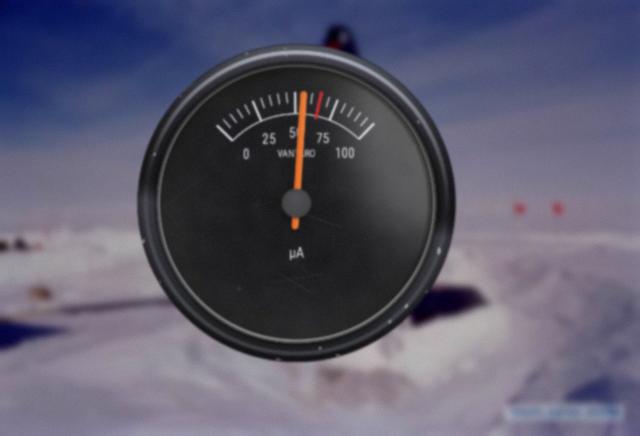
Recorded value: µA 55
